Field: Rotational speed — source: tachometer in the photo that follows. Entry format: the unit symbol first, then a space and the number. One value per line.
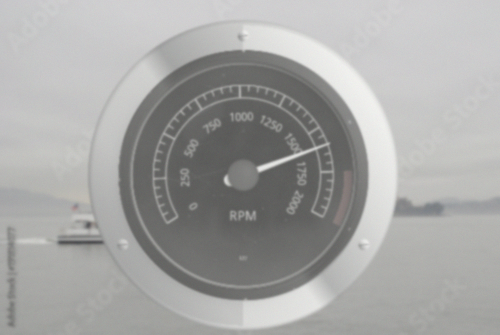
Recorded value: rpm 1600
